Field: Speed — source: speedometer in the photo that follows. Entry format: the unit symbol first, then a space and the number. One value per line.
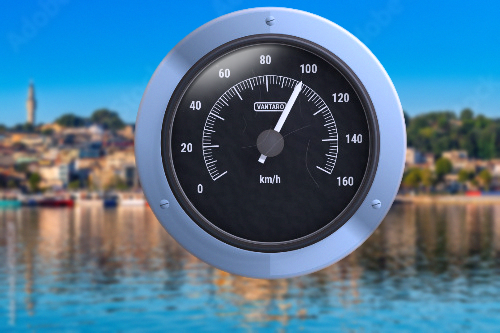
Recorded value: km/h 100
